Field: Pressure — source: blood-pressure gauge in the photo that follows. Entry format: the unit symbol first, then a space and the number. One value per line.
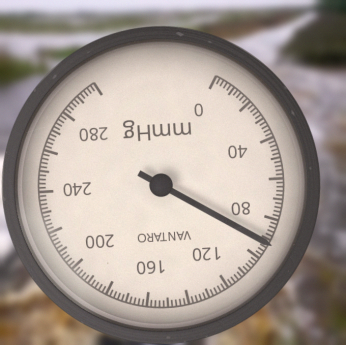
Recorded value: mmHg 92
